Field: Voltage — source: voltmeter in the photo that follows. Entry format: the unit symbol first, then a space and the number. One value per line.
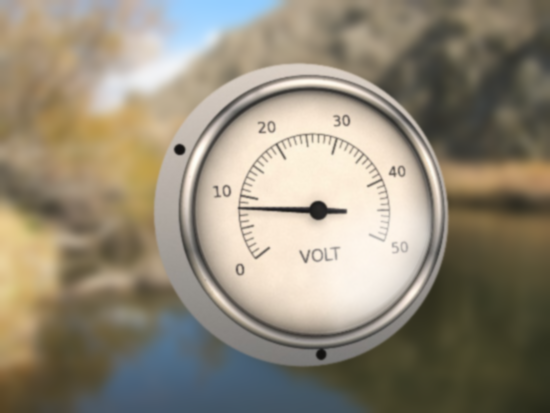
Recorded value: V 8
